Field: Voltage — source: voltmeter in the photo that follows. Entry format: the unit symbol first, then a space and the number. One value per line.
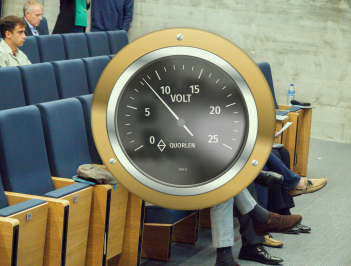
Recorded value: V 8.5
